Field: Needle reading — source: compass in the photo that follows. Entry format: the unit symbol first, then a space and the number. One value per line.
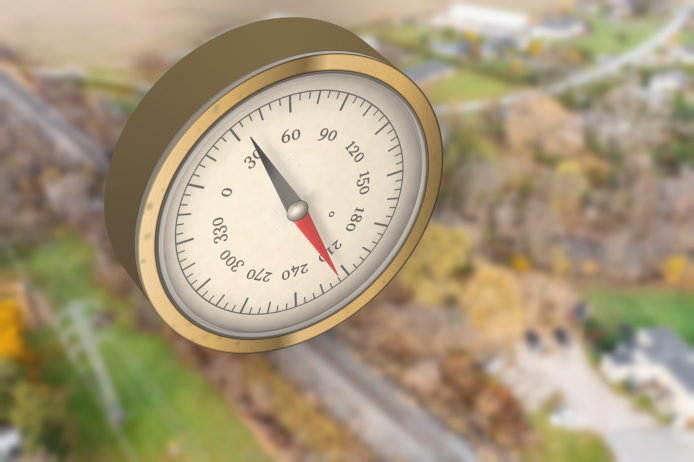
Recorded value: ° 215
